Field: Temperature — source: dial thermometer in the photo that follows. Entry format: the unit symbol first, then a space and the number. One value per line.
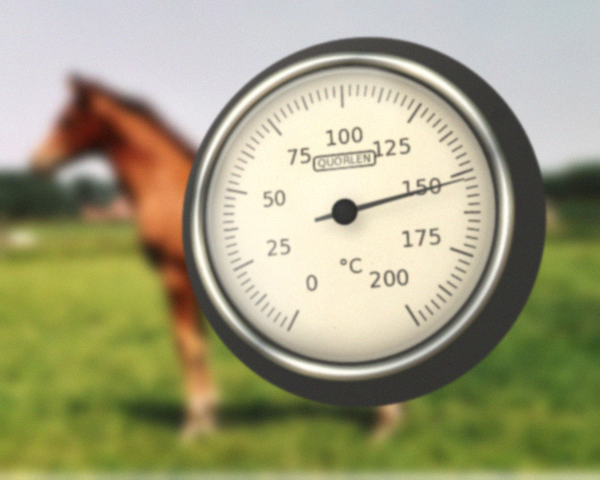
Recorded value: °C 152.5
